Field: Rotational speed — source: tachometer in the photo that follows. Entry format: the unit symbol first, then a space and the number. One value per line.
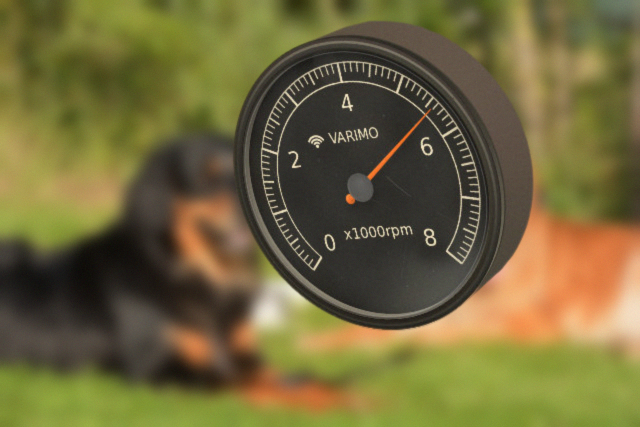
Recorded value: rpm 5600
